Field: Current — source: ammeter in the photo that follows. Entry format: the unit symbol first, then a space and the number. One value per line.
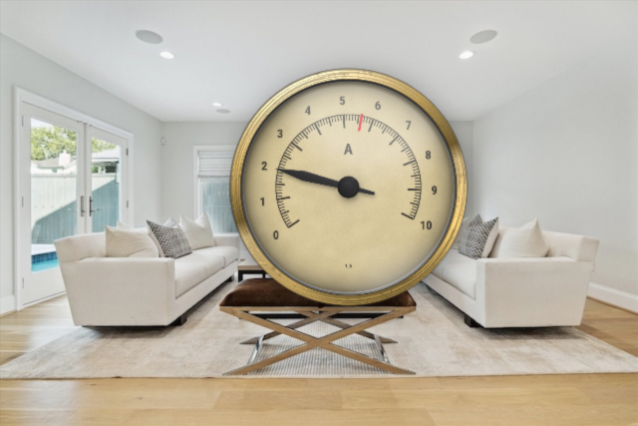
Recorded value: A 2
